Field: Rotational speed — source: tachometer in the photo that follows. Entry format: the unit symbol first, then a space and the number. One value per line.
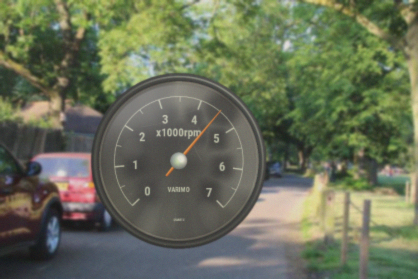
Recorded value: rpm 4500
